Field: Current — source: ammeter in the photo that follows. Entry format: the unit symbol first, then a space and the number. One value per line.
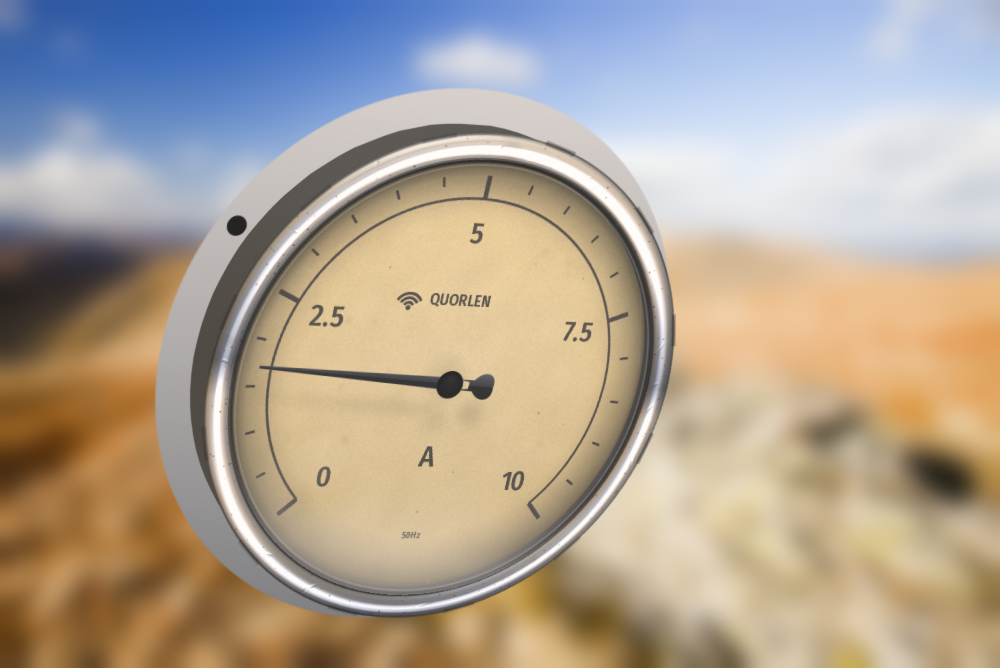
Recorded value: A 1.75
